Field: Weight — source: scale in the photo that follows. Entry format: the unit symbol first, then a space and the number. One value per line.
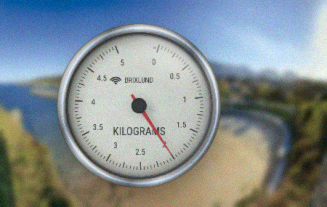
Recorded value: kg 2
